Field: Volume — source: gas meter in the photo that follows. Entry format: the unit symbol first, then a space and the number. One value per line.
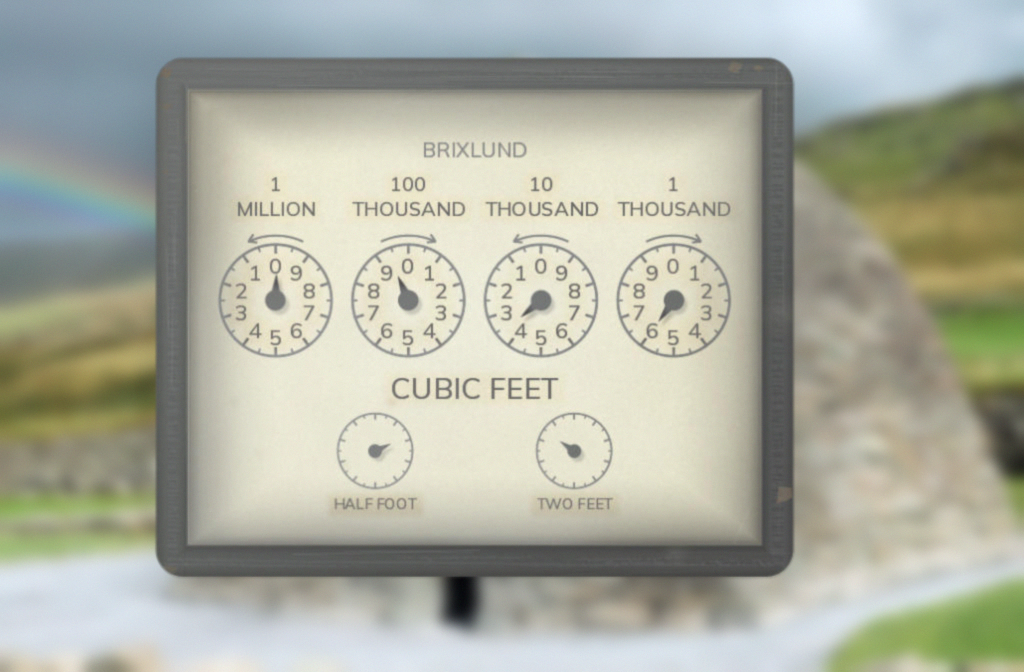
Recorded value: ft³ 993600
